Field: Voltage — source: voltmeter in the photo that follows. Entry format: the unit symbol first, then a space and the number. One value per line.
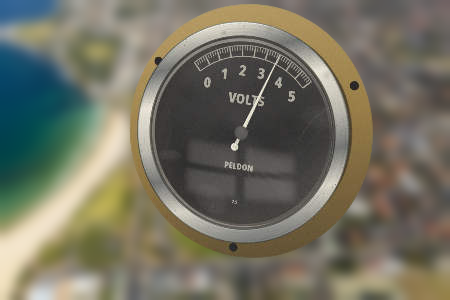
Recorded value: V 3.5
